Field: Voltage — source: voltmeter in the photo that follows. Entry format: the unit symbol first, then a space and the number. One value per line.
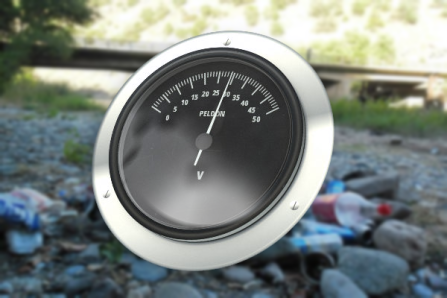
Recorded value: V 30
